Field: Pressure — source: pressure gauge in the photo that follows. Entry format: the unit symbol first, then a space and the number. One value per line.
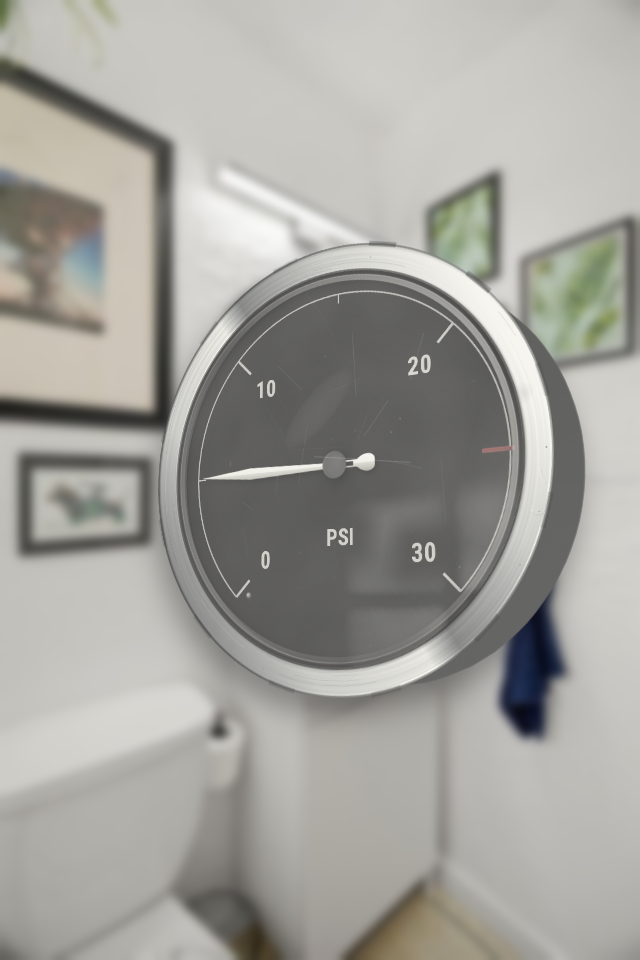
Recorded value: psi 5
